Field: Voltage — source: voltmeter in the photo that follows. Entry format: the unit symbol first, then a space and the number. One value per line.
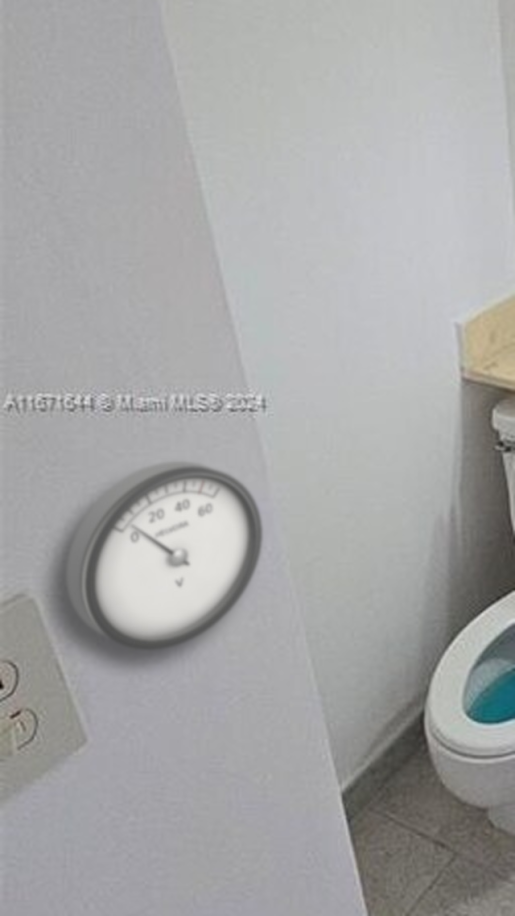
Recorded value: V 5
